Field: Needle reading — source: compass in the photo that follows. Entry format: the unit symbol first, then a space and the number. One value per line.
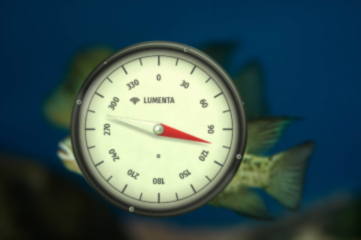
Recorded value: ° 105
